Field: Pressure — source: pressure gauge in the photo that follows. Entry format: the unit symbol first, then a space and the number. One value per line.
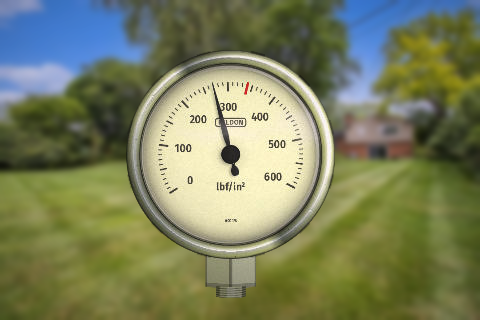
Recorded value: psi 270
